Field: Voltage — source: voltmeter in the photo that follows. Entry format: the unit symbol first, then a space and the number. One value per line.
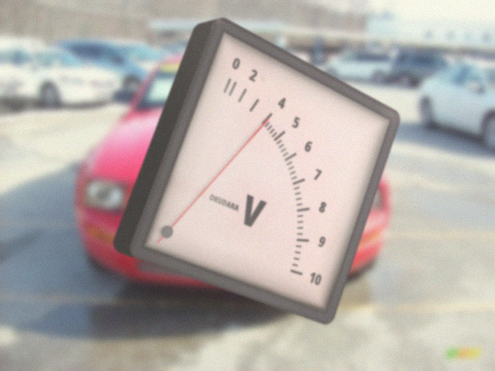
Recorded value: V 4
